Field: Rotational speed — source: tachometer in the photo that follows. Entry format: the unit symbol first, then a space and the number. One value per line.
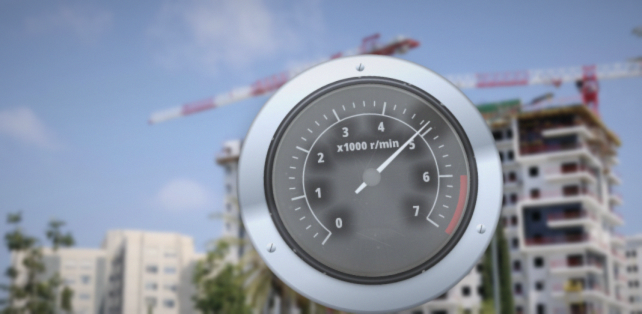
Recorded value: rpm 4900
